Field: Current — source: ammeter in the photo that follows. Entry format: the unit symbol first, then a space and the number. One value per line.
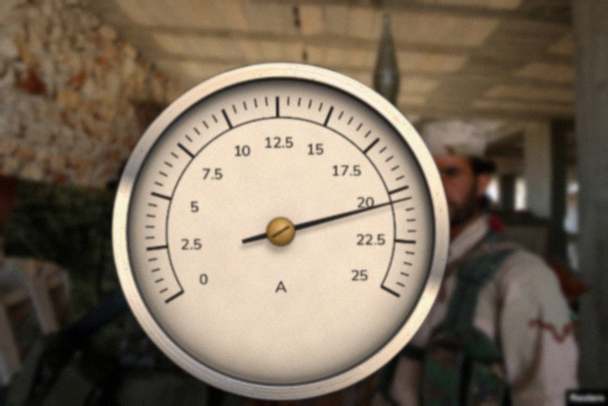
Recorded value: A 20.5
